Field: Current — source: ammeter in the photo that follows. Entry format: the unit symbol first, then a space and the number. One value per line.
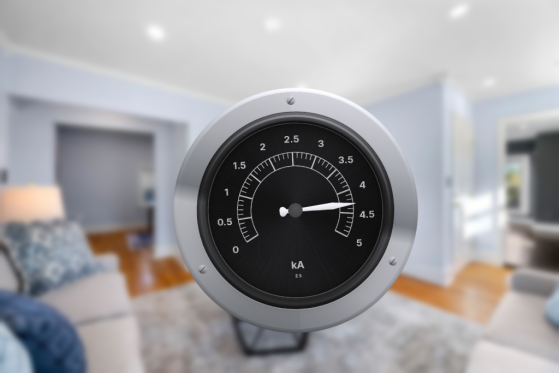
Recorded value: kA 4.3
